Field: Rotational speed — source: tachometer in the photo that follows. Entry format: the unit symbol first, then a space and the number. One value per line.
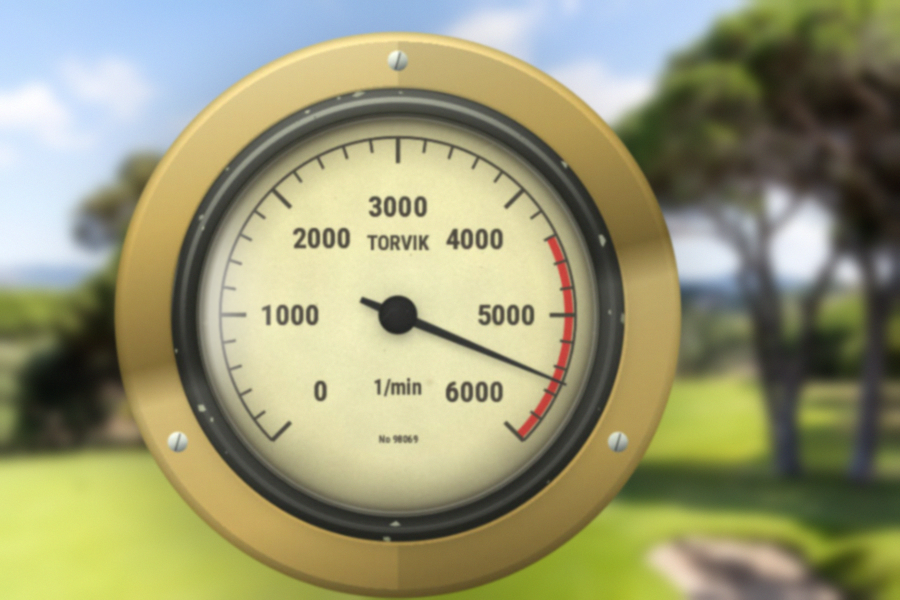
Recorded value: rpm 5500
